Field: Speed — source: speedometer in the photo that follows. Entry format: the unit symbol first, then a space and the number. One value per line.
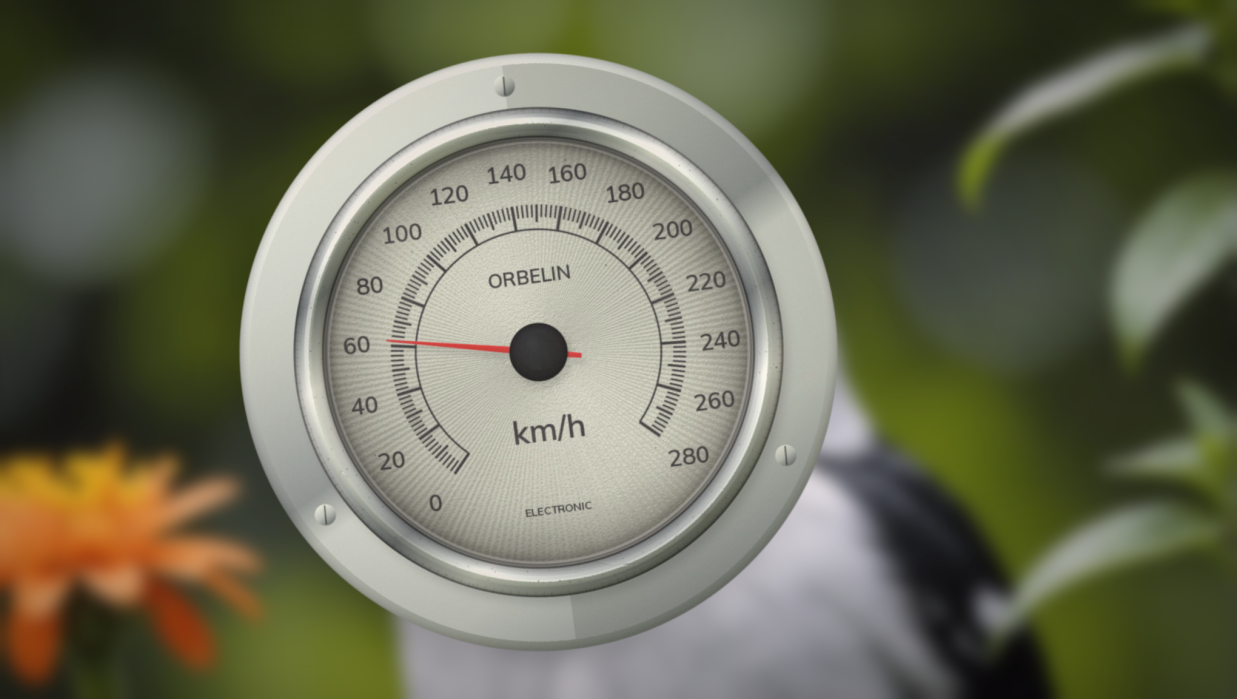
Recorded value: km/h 62
